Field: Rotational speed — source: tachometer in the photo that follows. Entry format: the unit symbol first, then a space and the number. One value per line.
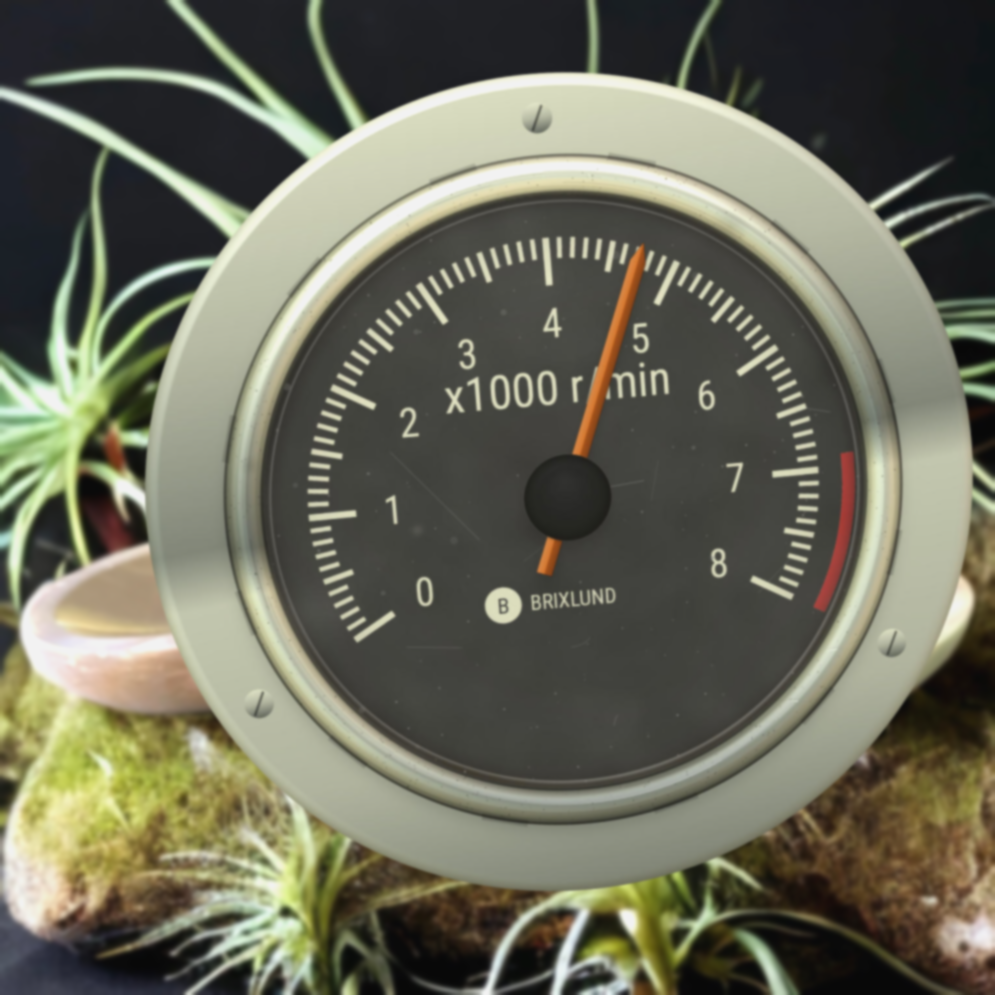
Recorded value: rpm 4700
